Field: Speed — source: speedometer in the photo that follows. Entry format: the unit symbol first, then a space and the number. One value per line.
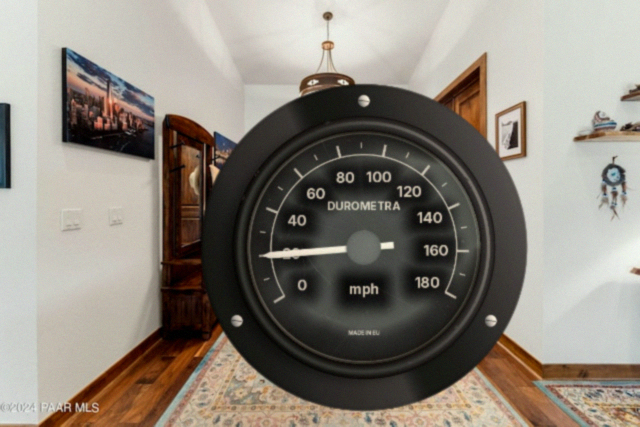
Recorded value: mph 20
